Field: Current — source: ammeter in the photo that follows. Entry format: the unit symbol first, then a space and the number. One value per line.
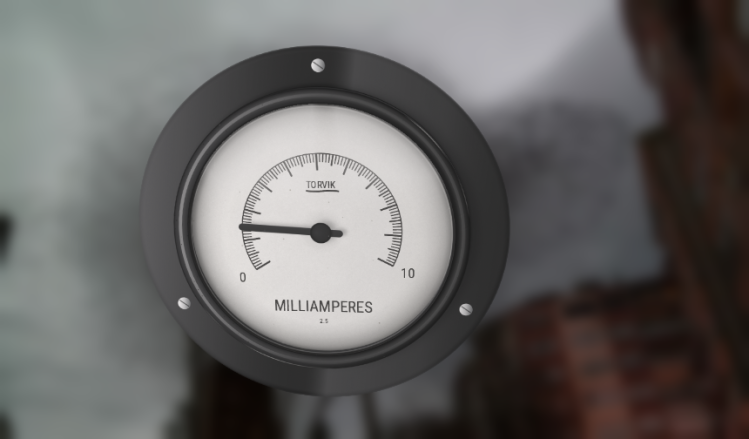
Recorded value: mA 1.5
